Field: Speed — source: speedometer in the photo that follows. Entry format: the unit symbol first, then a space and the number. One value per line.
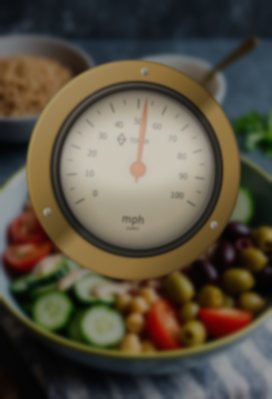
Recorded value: mph 52.5
